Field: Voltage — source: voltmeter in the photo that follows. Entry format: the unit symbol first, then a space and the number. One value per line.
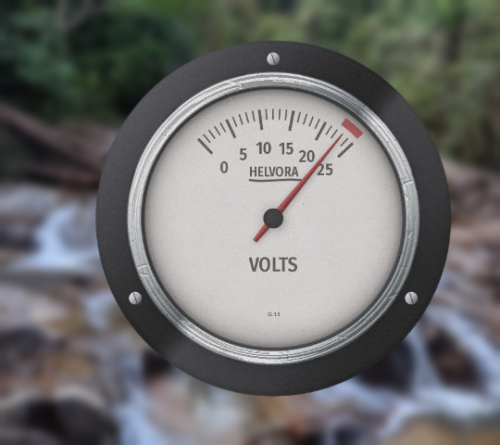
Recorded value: V 23
